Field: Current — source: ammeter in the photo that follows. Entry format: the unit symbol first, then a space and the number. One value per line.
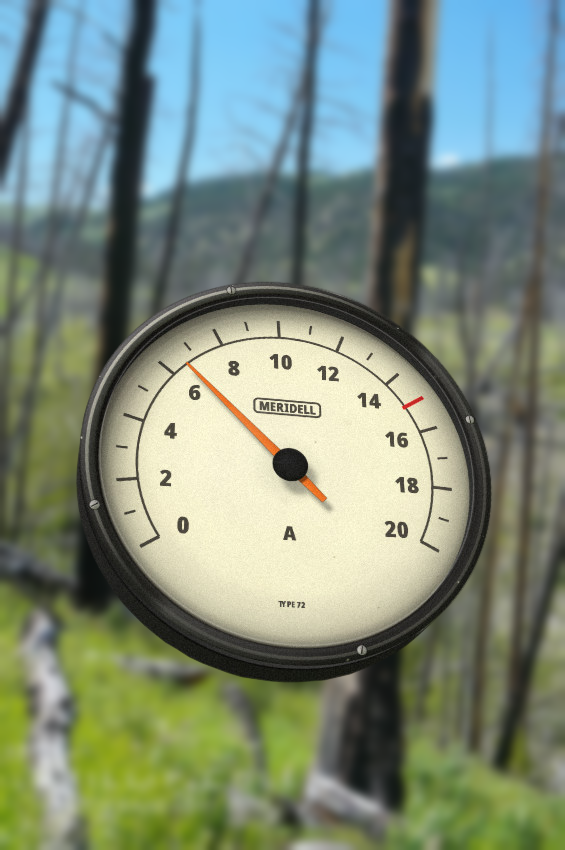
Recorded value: A 6.5
